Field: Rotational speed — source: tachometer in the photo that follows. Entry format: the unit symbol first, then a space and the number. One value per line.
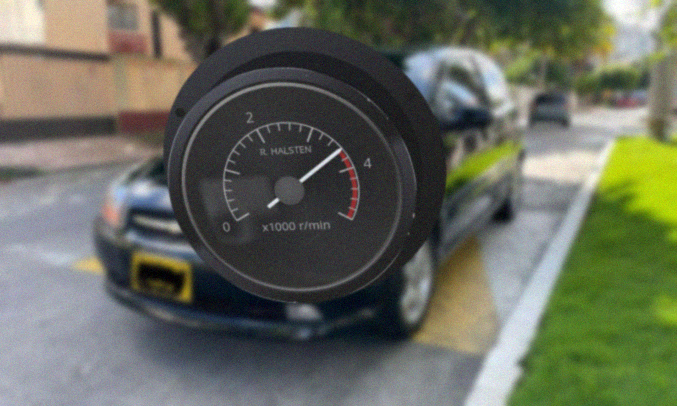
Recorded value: rpm 3600
